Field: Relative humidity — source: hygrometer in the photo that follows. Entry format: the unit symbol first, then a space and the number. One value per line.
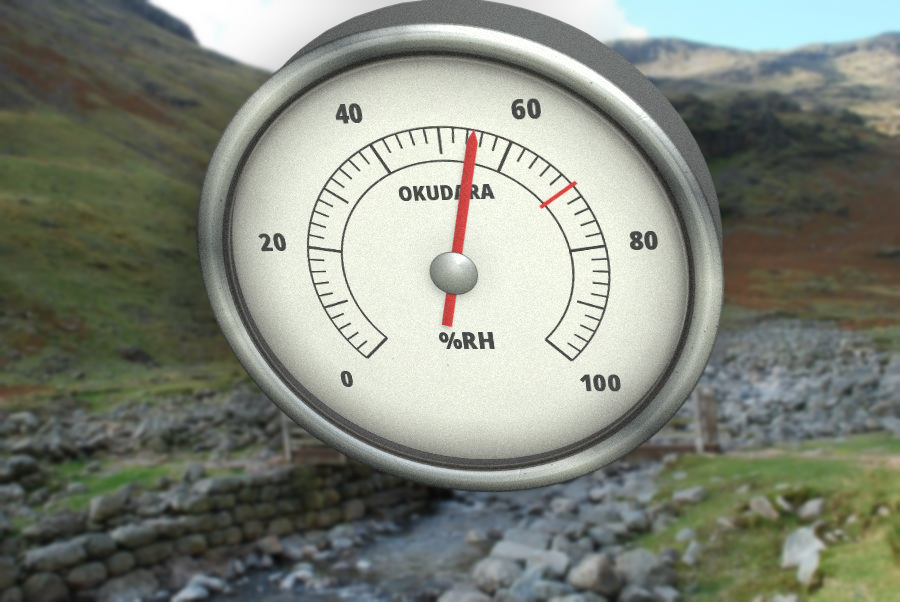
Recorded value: % 55
